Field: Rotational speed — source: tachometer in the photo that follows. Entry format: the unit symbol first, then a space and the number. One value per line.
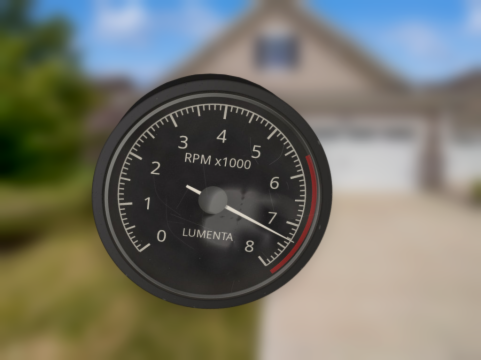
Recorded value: rpm 7300
